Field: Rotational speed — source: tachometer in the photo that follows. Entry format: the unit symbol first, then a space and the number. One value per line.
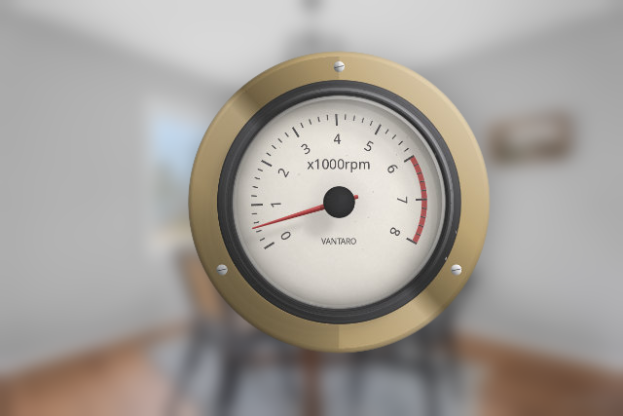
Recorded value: rpm 500
